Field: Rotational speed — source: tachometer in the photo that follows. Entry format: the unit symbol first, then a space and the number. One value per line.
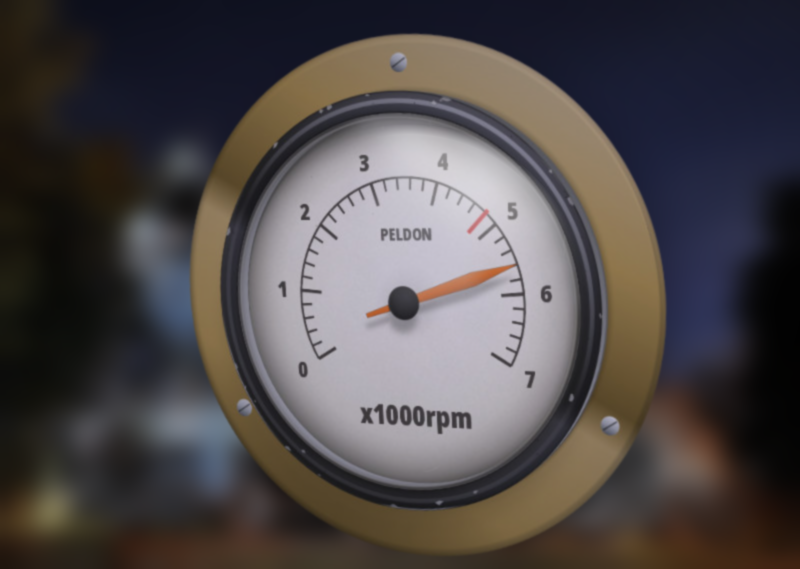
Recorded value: rpm 5600
